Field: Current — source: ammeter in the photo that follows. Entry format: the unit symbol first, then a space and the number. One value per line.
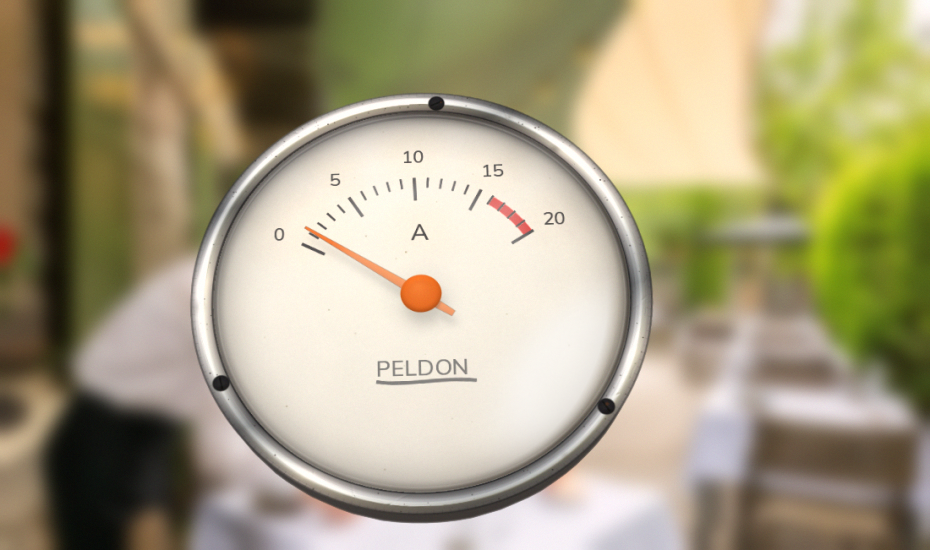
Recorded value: A 1
